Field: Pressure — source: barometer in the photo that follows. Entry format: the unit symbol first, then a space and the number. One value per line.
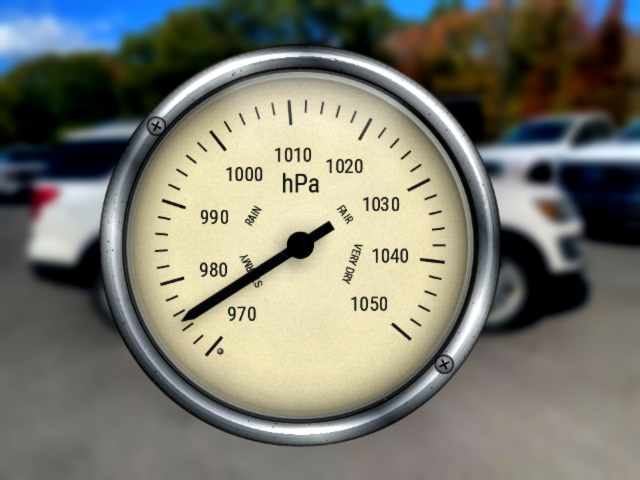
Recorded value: hPa 975
